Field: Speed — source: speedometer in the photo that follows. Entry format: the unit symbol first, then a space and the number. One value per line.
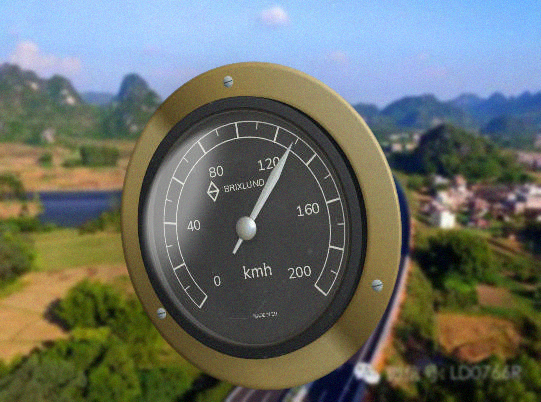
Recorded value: km/h 130
